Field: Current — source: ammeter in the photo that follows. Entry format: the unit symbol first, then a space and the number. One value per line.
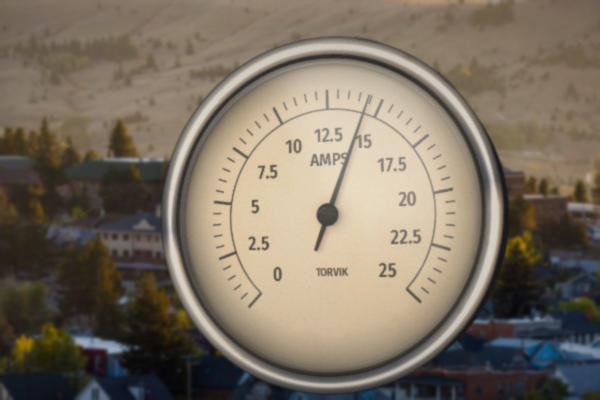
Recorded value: A 14.5
